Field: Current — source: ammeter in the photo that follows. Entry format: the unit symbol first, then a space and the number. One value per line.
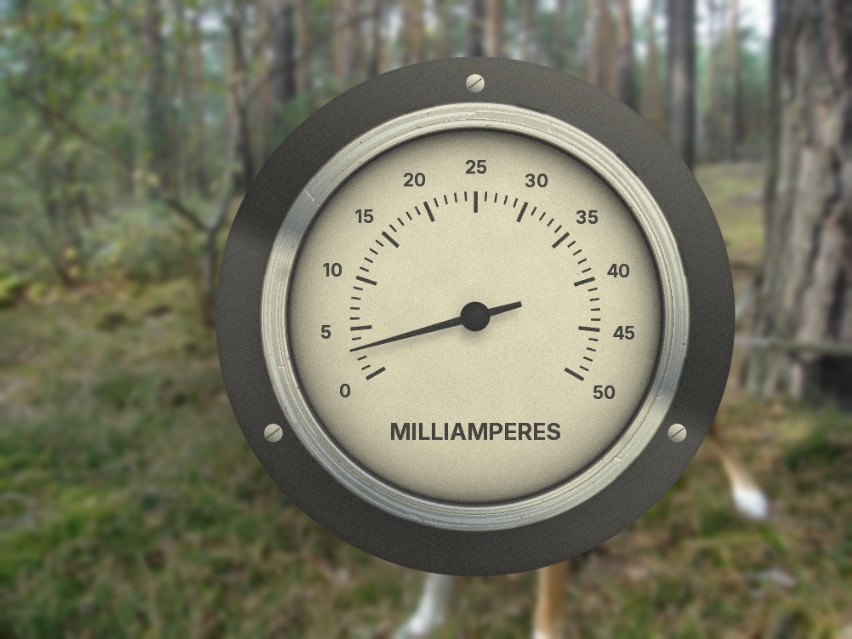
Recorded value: mA 3
